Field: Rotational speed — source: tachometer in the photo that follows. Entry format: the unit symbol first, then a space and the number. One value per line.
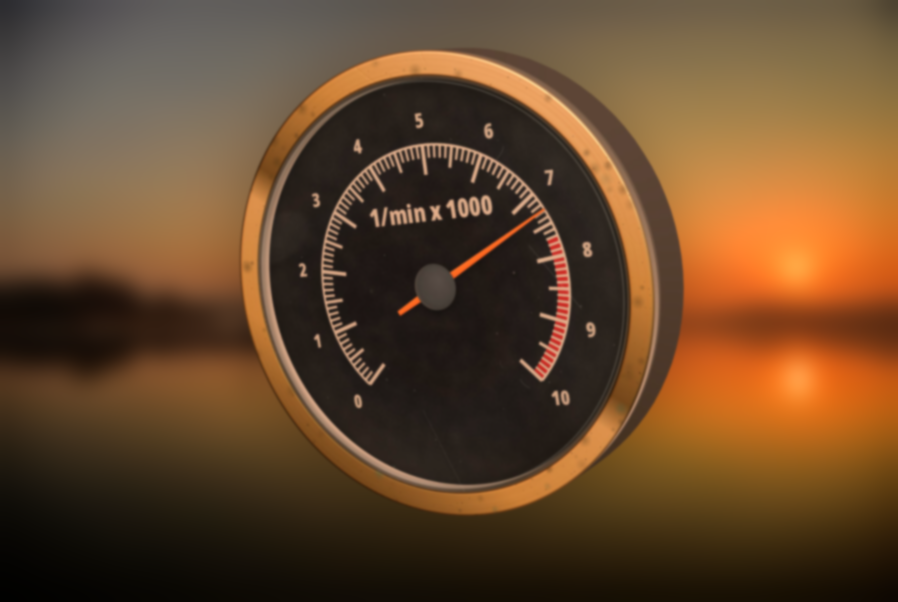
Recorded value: rpm 7300
